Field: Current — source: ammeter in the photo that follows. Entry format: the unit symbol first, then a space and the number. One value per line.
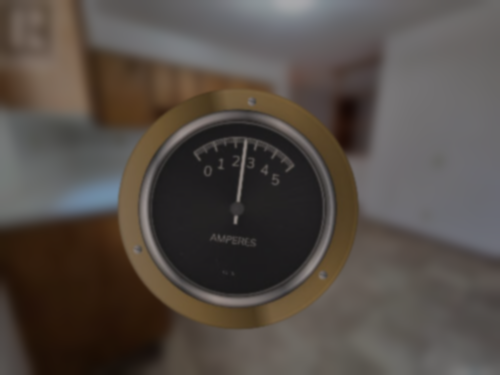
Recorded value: A 2.5
